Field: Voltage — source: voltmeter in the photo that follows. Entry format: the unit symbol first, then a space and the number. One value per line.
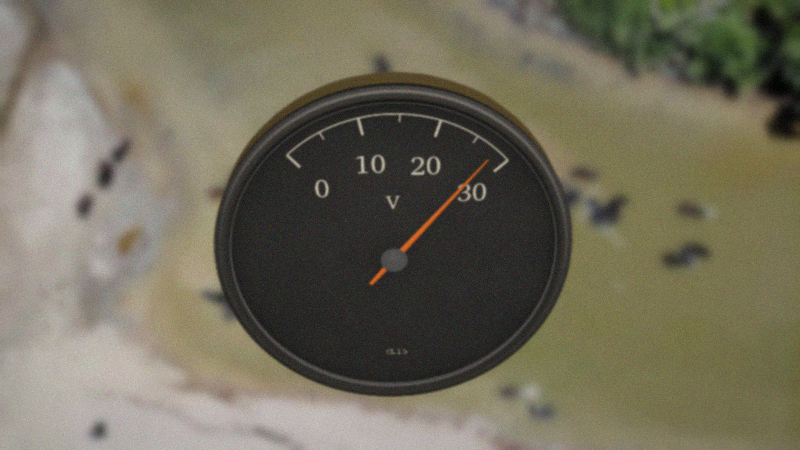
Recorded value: V 27.5
